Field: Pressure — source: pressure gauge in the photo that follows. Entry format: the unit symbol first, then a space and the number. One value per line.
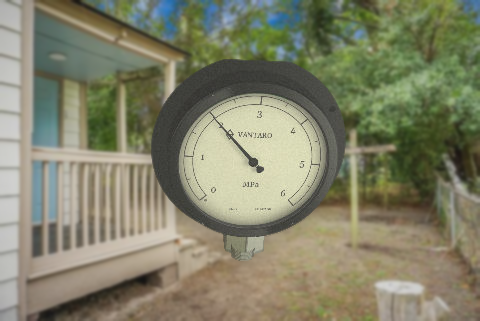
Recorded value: MPa 2
